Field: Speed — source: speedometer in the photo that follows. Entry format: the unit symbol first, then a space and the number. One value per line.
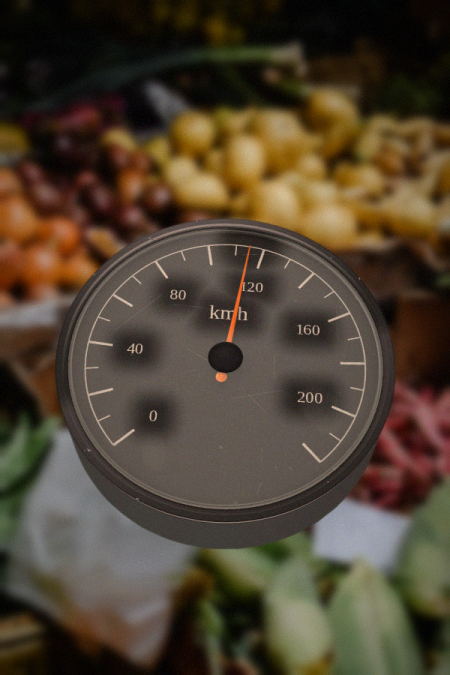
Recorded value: km/h 115
